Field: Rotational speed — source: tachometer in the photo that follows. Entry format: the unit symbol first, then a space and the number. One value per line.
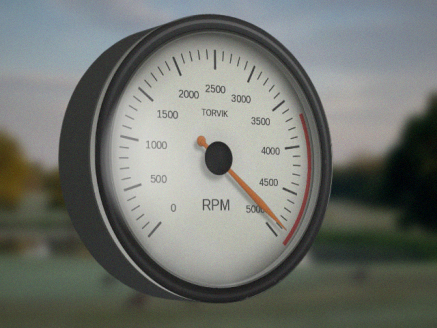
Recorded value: rpm 4900
